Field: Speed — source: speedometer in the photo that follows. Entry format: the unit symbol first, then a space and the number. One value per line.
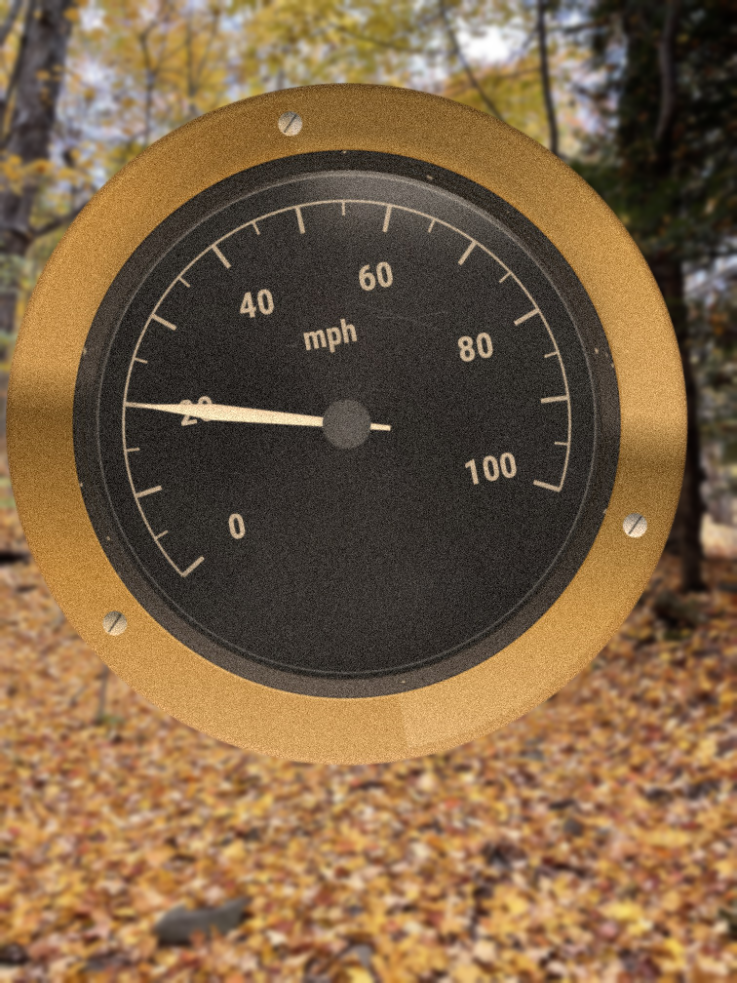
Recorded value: mph 20
